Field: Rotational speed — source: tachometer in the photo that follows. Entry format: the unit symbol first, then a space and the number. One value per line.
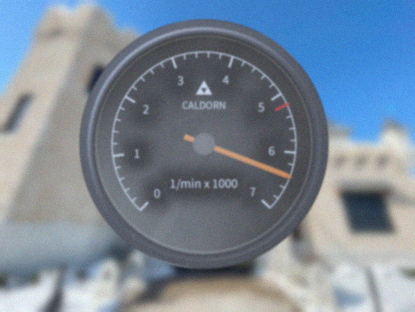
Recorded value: rpm 6400
